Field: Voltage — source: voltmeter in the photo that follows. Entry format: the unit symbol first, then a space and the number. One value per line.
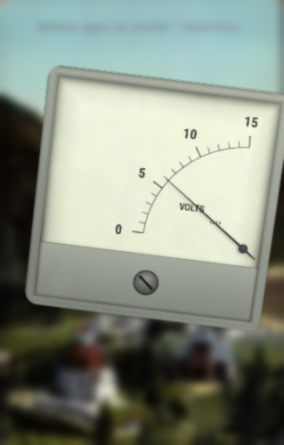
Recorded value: V 6
